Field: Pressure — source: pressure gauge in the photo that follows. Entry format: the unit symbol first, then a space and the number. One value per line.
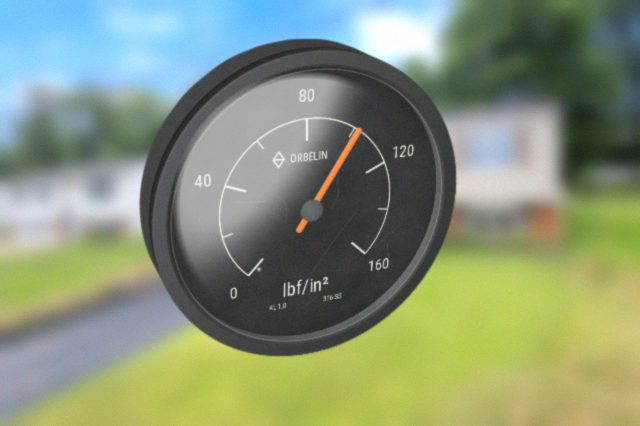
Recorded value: psi 100
